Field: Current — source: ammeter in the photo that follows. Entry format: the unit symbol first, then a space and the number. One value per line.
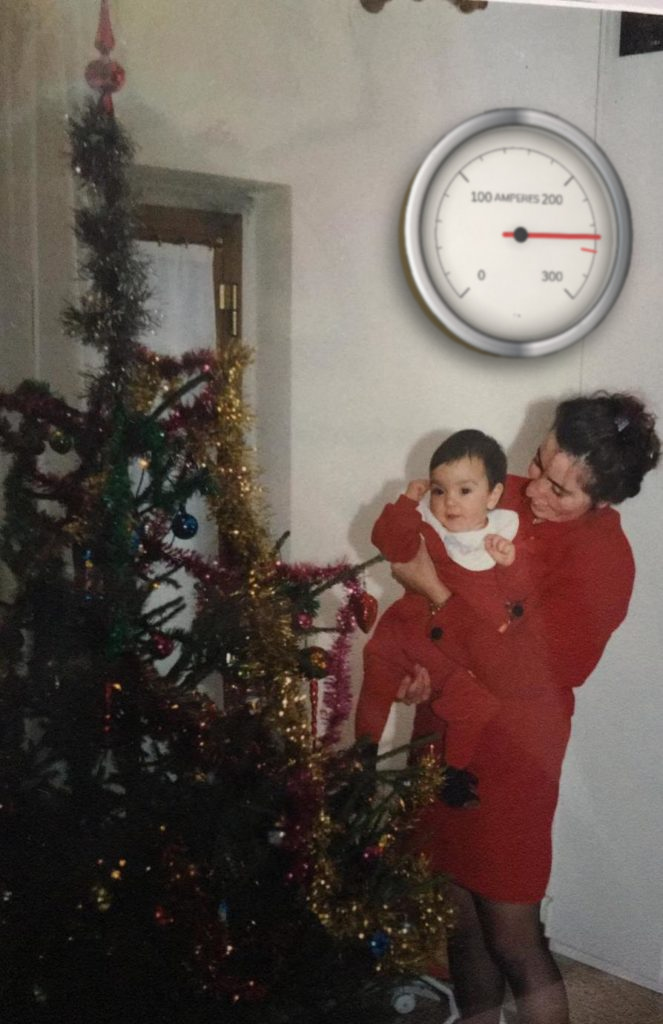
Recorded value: A 250
